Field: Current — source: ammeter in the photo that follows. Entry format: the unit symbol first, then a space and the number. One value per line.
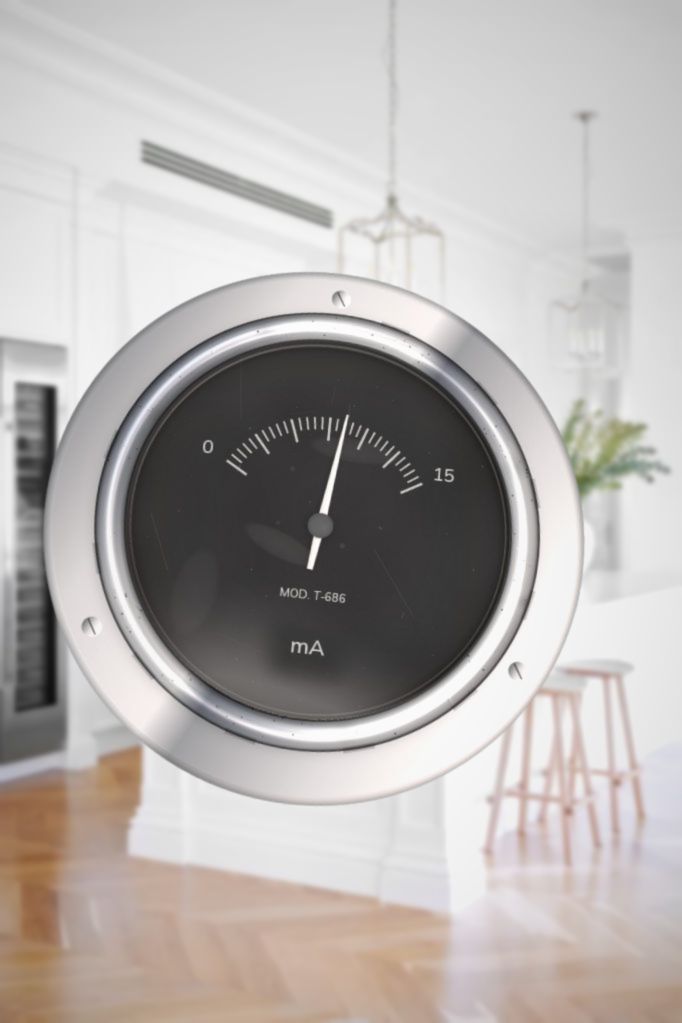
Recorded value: mA 8.5
